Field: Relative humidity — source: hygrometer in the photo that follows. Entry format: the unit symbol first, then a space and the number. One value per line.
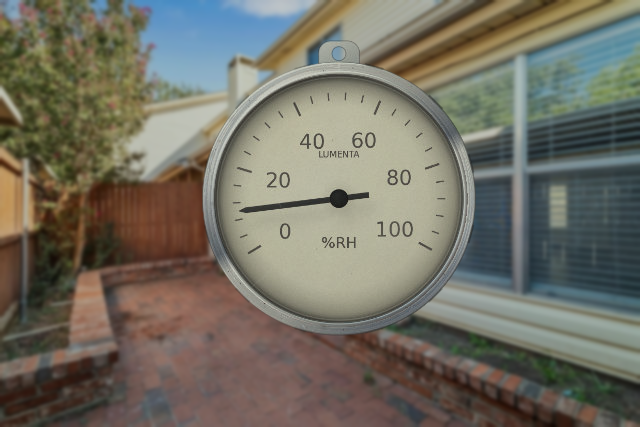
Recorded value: % 10
